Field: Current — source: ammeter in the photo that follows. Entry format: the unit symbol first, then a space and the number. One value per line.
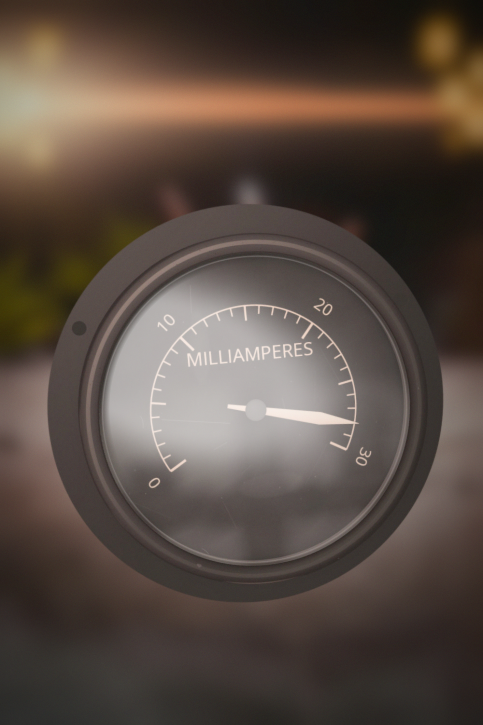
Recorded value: mA 28
